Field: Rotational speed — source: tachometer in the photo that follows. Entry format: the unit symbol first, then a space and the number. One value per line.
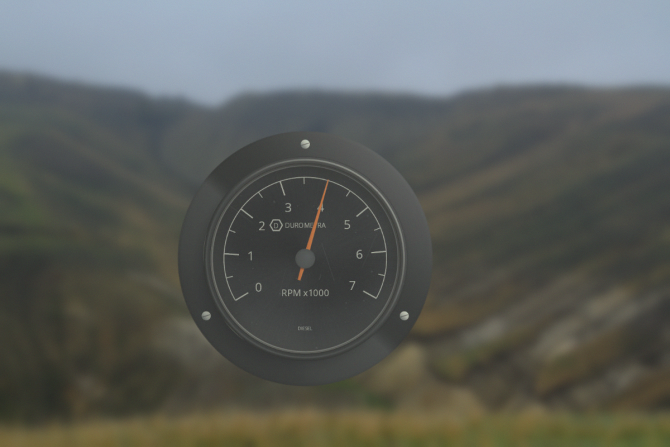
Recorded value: rpm 4000
